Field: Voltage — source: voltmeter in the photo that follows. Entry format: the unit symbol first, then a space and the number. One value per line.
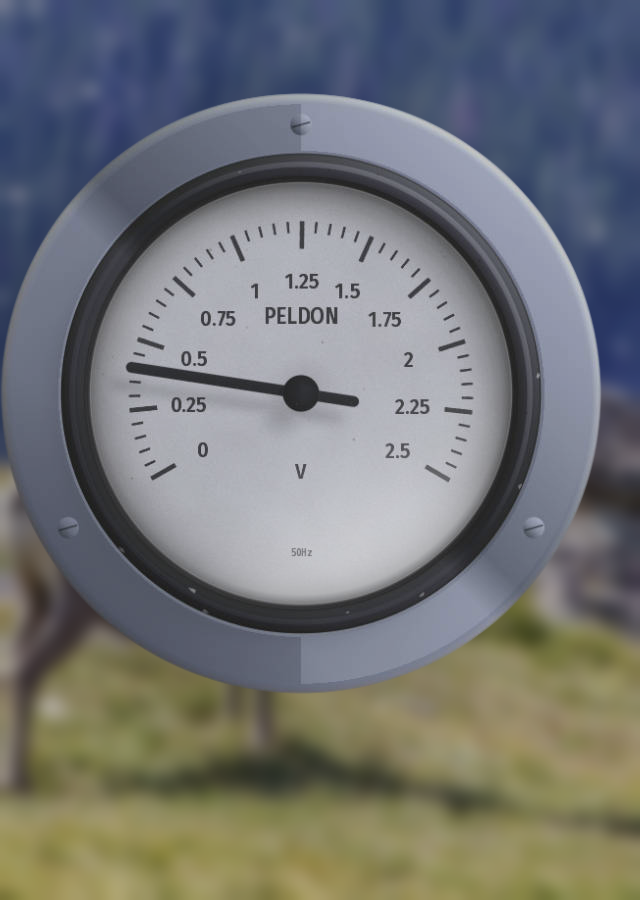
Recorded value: V 0.4
